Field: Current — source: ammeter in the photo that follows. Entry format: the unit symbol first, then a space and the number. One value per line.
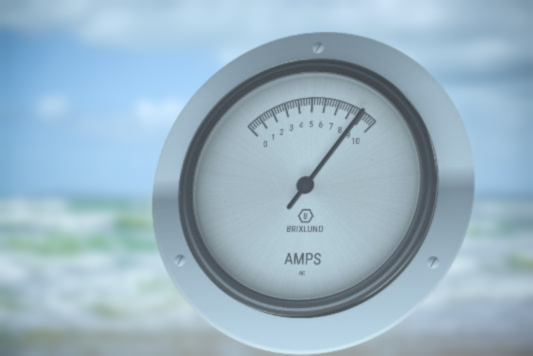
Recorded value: A 9
